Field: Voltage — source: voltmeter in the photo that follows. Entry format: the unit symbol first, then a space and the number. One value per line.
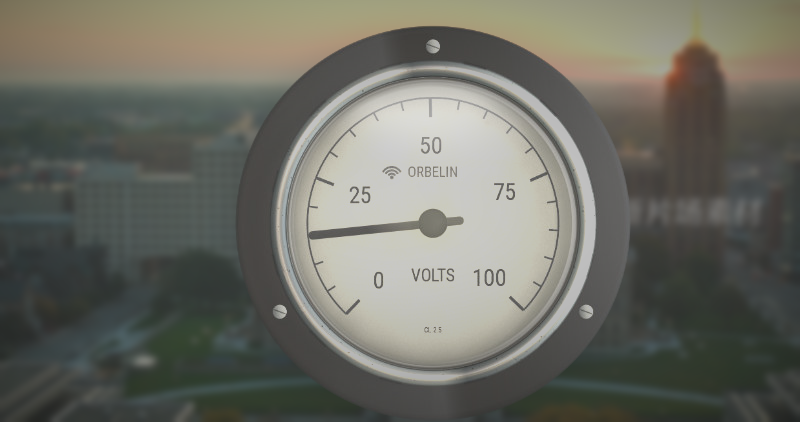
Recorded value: V 15
